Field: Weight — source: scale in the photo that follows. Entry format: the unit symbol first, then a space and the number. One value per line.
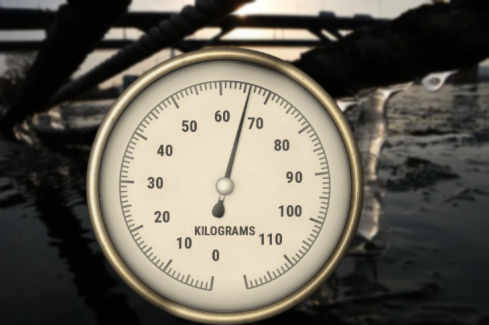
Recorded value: kg 66
